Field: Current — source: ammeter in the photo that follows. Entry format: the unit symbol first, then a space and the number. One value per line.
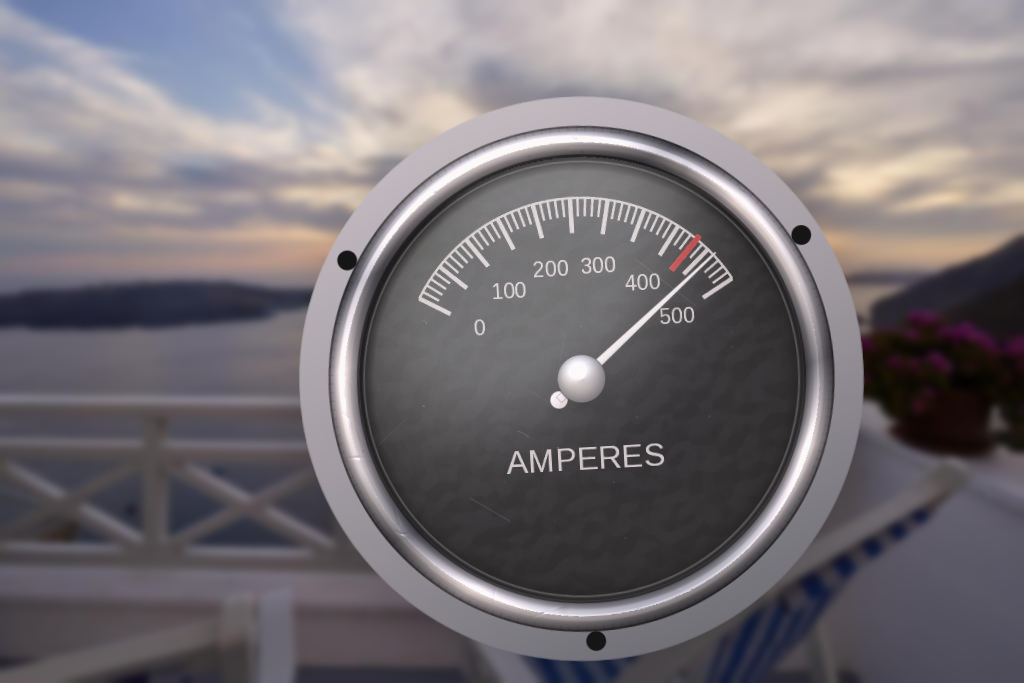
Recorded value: A 460
